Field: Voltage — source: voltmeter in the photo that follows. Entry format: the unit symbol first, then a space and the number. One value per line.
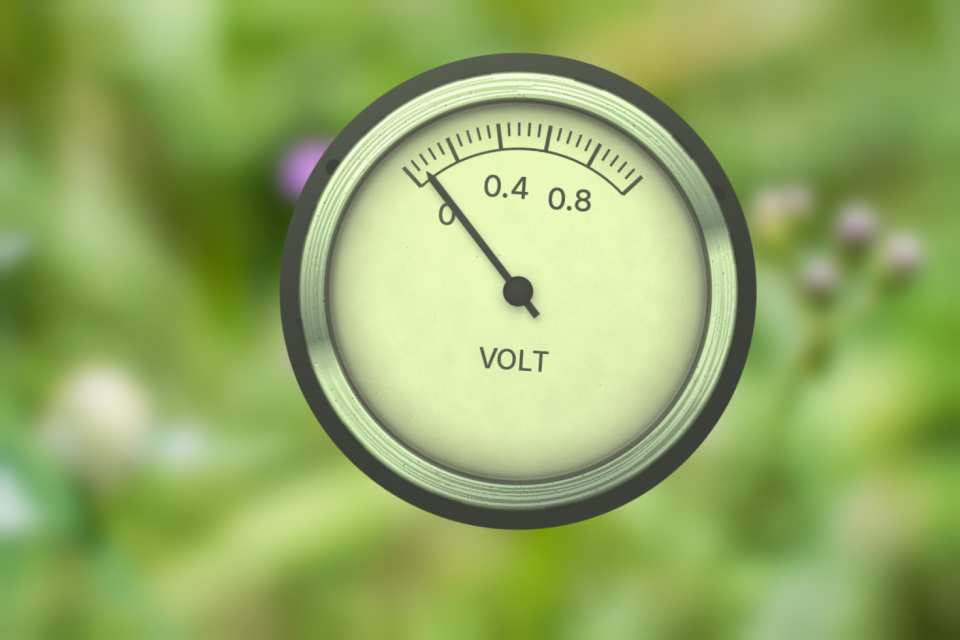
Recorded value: V 0.06
